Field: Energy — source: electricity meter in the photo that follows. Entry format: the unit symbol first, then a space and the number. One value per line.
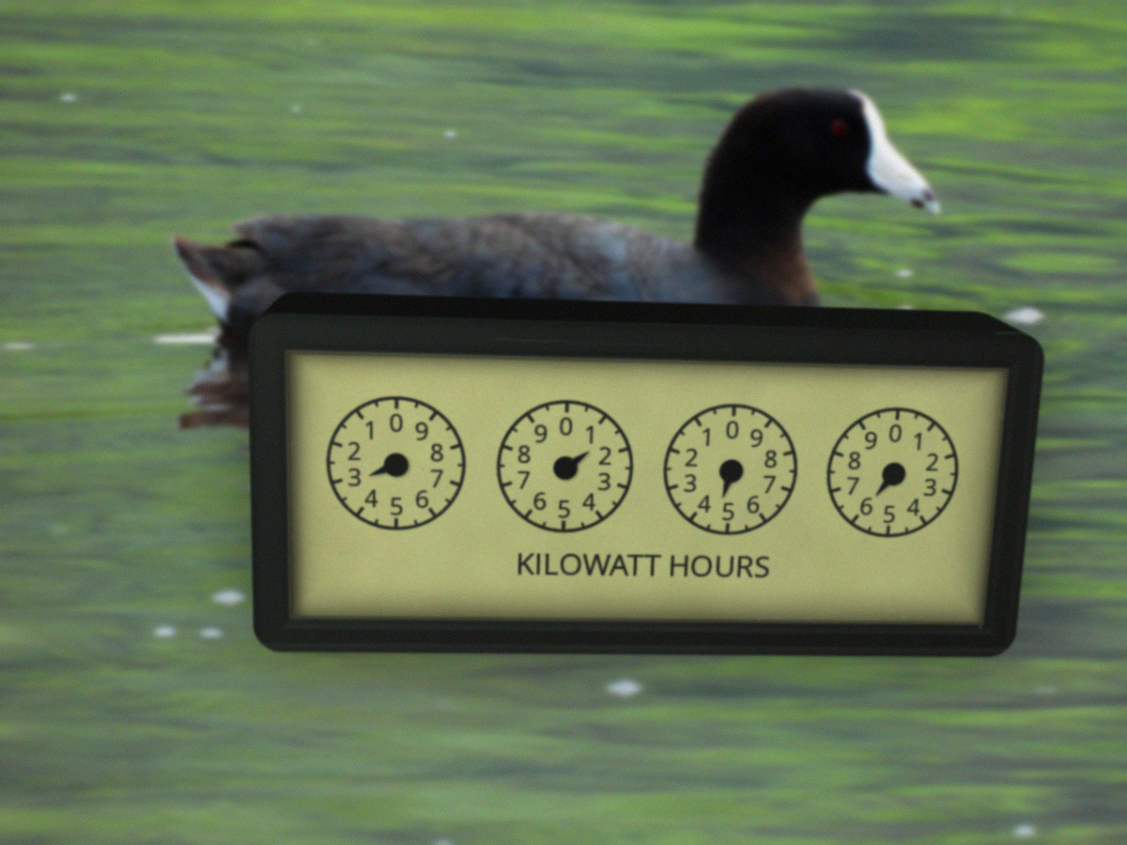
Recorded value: kWh 3146
